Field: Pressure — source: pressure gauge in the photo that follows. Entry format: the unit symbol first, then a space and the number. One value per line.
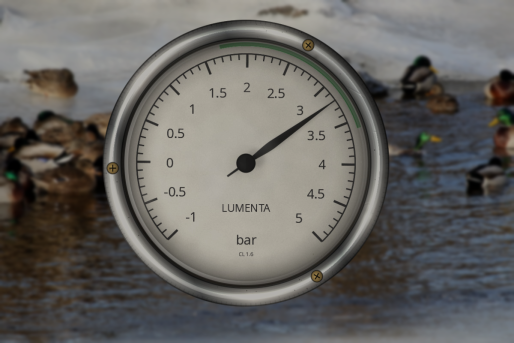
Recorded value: bar 3.2
